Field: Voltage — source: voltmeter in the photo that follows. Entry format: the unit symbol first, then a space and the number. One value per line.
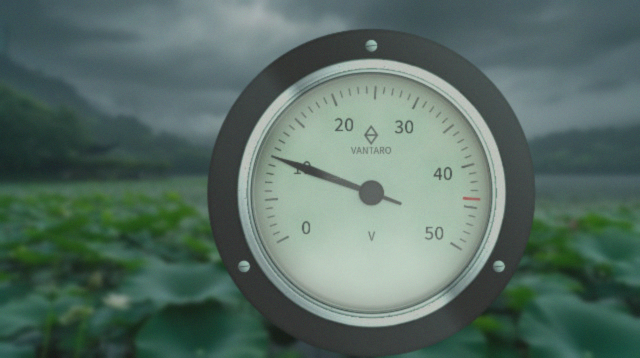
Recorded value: V 10
